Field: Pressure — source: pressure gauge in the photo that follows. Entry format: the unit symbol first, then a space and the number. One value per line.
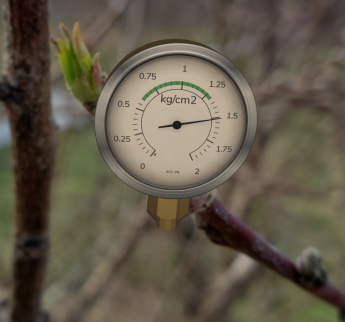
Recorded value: kg/cm² 1.5
